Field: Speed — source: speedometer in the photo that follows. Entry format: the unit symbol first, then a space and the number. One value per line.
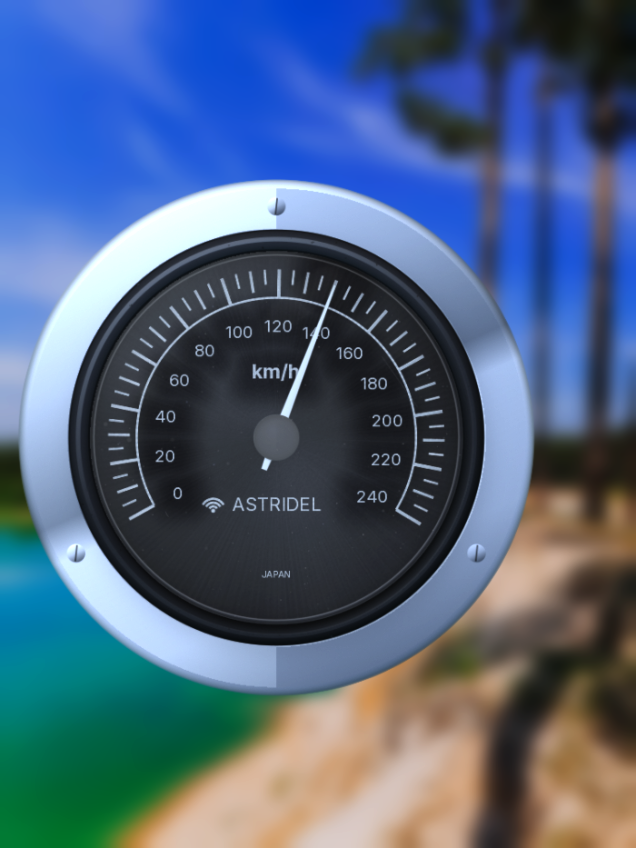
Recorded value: km/h 140
